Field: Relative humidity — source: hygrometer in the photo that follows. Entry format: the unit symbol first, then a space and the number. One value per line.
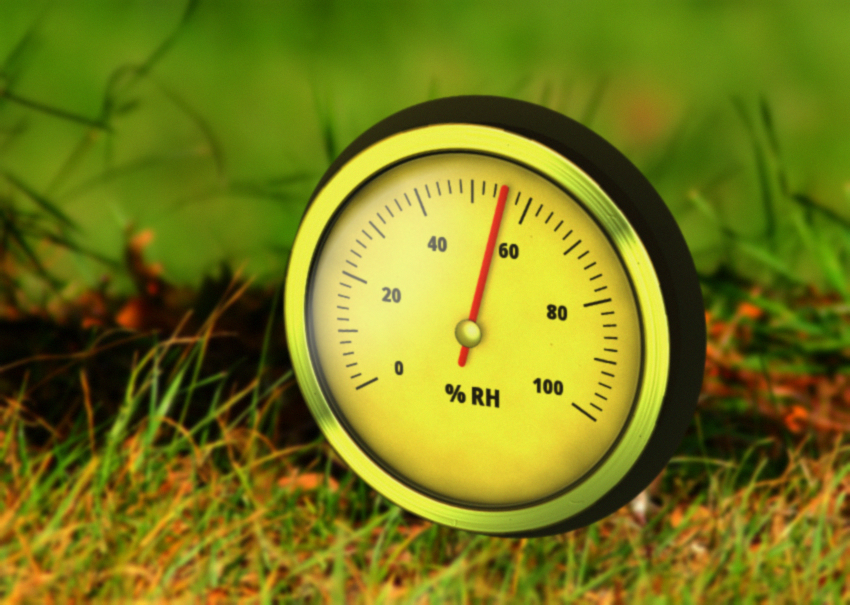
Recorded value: % 56
